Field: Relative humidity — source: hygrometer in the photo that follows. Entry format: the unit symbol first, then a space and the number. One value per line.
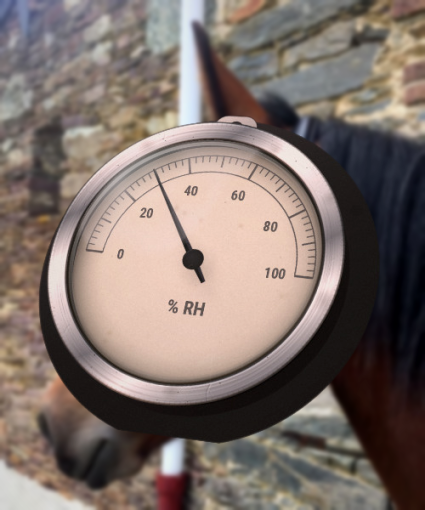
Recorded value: % 30
